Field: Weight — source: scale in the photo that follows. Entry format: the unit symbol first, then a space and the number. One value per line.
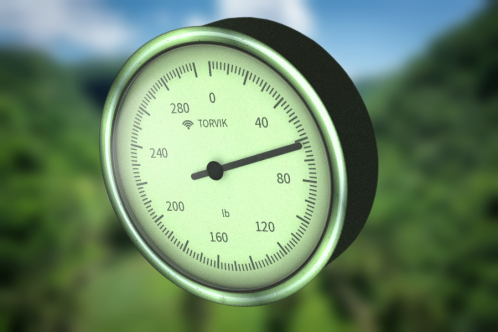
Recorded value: lb 62
